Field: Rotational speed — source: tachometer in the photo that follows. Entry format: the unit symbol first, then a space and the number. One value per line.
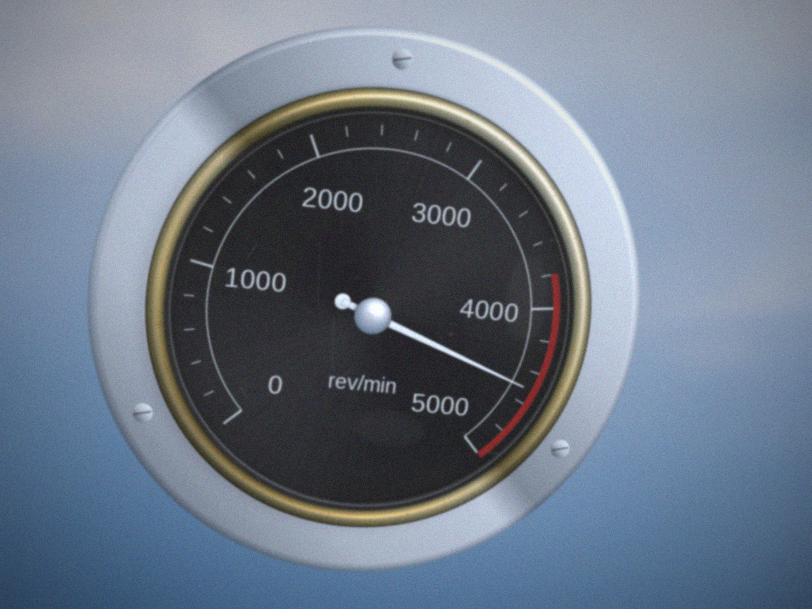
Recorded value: rpm 4500
